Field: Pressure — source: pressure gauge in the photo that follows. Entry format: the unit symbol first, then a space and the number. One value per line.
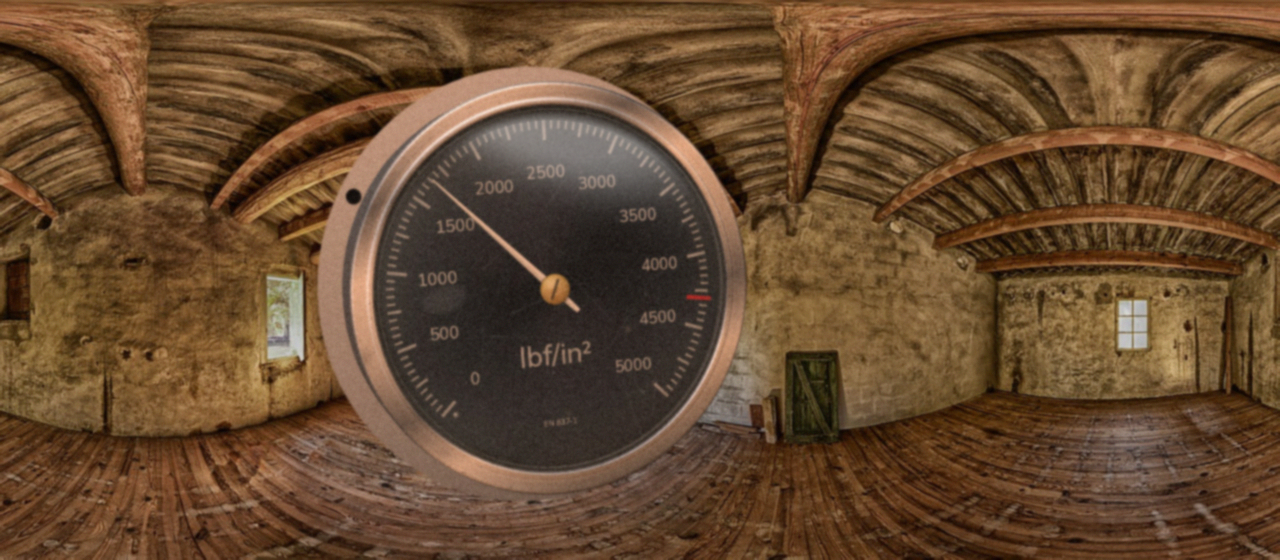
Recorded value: psi 1650
